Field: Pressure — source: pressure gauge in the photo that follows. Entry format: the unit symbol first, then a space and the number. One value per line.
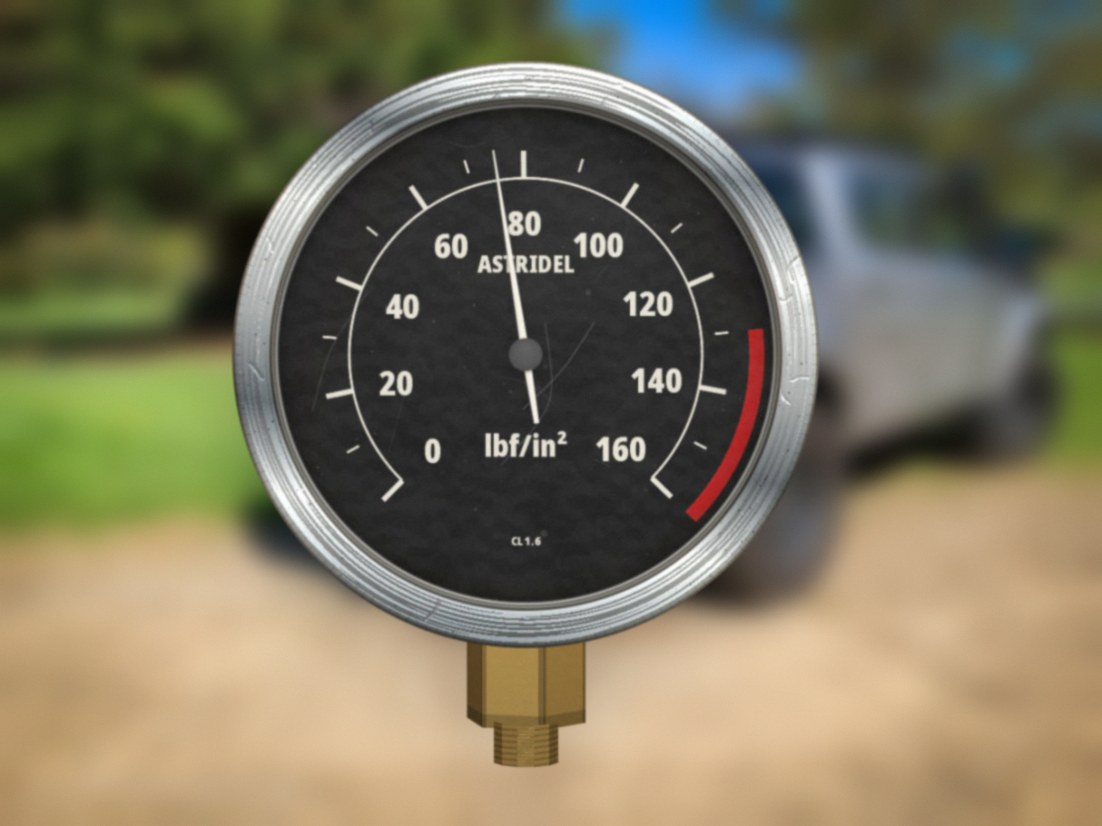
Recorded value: psi 75
